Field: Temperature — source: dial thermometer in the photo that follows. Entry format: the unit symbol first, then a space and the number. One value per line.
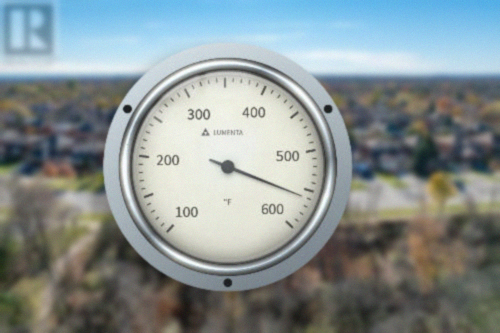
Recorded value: °F 560
